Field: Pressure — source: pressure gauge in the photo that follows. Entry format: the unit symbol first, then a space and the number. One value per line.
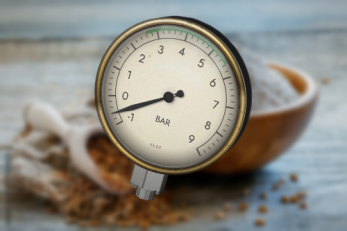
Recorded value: bar -0.6
